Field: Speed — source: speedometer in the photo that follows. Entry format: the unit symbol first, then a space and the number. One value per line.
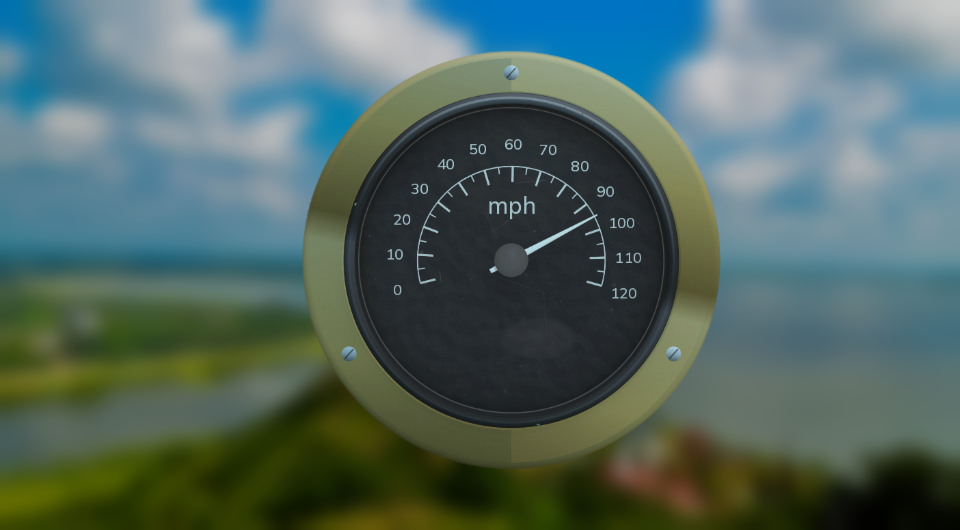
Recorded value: mph 95
